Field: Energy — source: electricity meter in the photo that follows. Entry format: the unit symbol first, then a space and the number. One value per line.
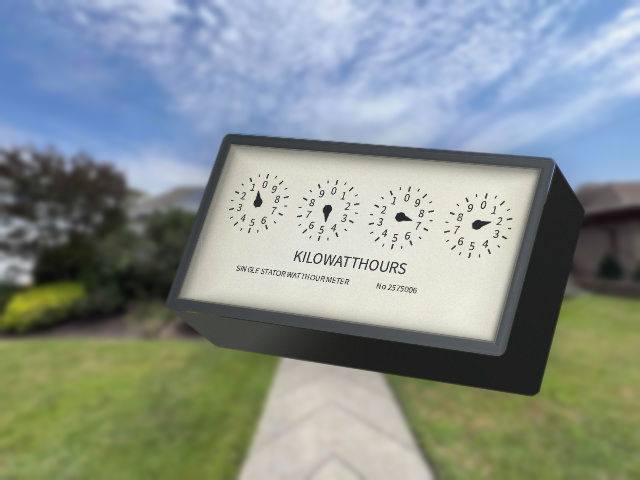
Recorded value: kWh 472
